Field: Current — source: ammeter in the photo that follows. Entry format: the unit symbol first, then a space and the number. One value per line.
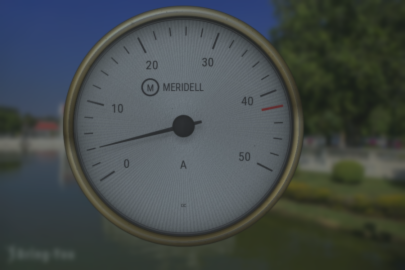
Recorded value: A 4
